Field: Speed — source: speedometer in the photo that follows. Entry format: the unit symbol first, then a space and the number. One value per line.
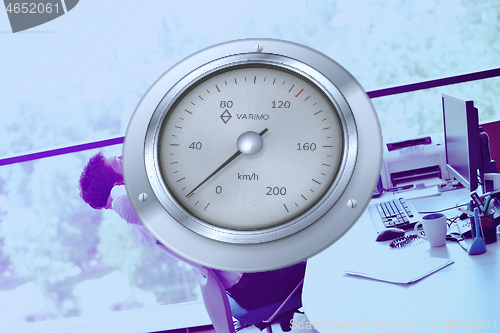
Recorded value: km/h 10
